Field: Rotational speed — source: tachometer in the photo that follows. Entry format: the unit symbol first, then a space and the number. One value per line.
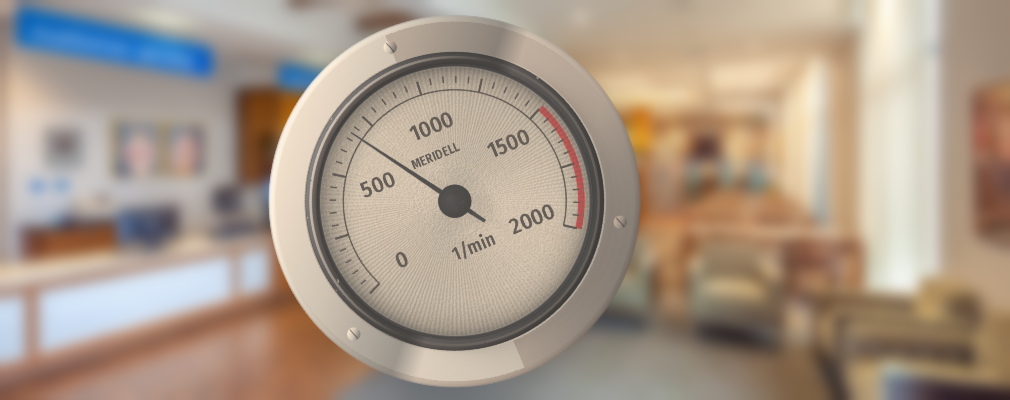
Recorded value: rpm 675
